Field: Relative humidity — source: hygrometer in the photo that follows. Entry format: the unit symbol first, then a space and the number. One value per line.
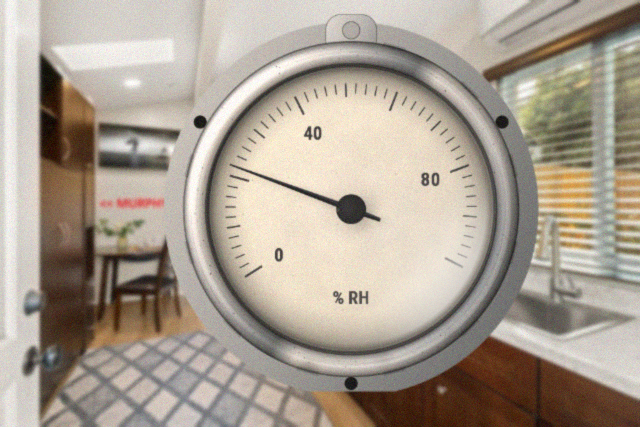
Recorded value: % 22
